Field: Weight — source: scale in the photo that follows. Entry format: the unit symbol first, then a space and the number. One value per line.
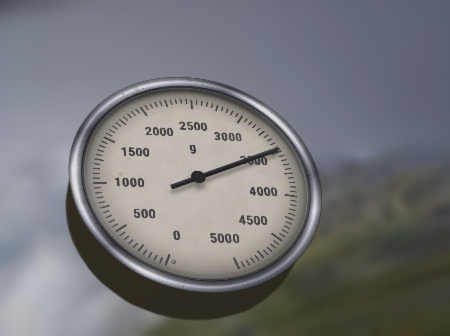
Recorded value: g 3500
